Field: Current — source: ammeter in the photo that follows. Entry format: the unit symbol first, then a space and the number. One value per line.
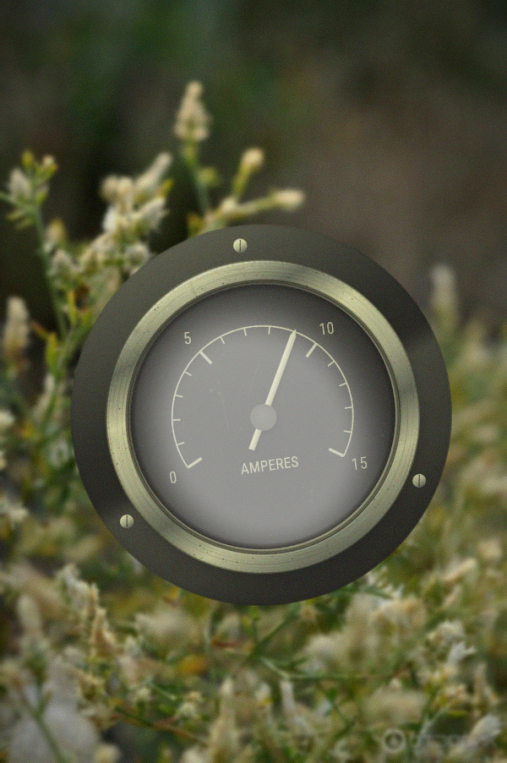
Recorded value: A 9
